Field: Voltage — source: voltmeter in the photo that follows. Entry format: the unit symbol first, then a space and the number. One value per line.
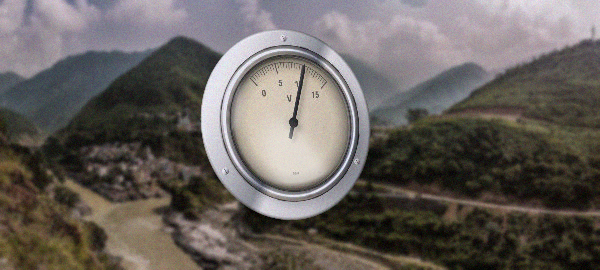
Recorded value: V 10
